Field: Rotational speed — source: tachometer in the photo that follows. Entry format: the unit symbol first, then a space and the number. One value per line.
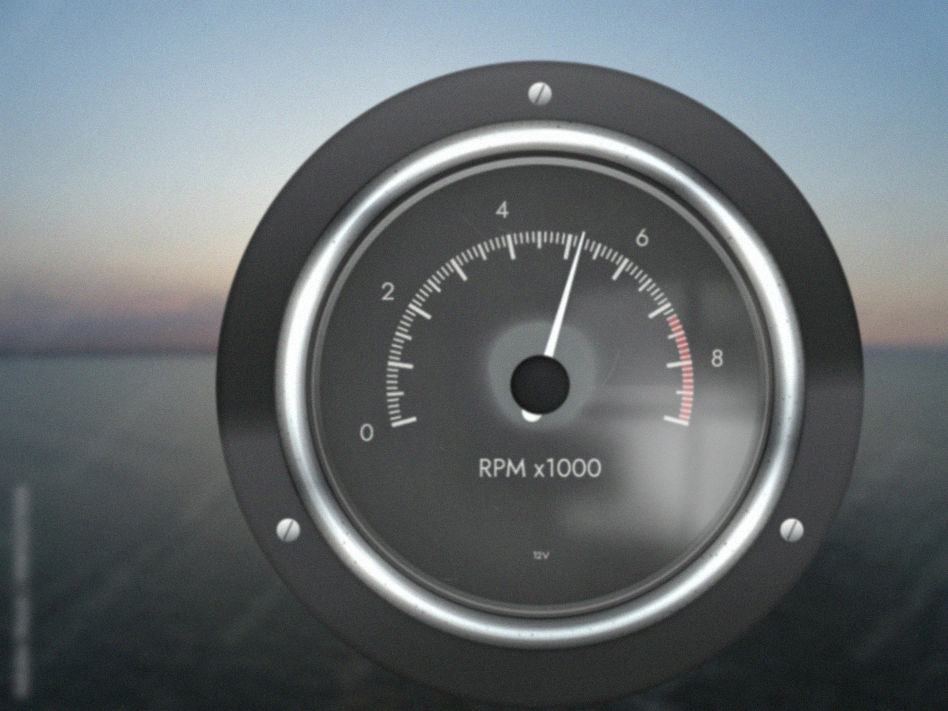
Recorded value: rpm 5200
